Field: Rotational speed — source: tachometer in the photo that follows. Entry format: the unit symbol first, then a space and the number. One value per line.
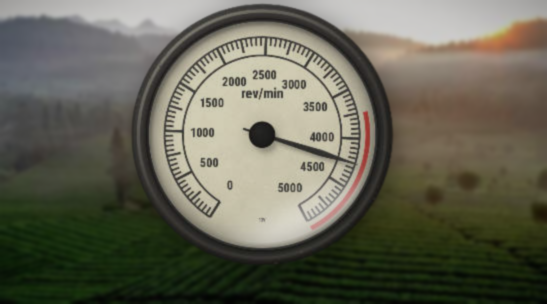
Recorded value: rpm 4250
